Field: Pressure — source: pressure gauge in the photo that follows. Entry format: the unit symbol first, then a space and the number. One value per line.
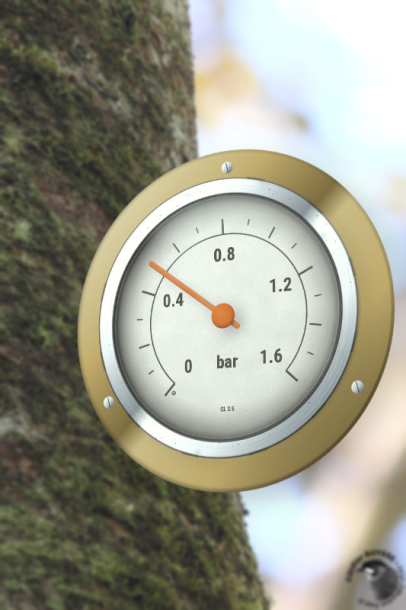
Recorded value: bar 0.5
